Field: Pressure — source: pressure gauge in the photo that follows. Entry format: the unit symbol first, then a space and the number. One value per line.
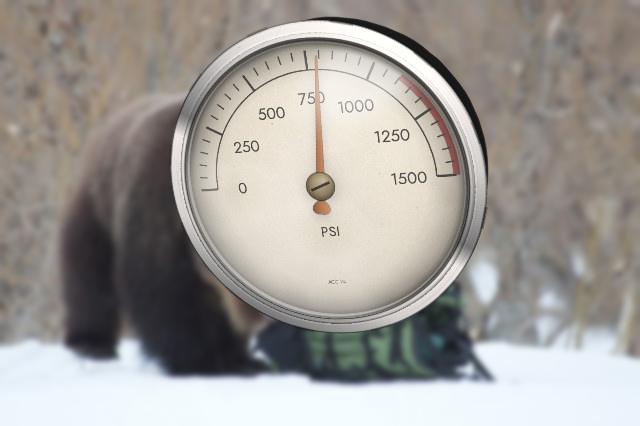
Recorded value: psi 800
